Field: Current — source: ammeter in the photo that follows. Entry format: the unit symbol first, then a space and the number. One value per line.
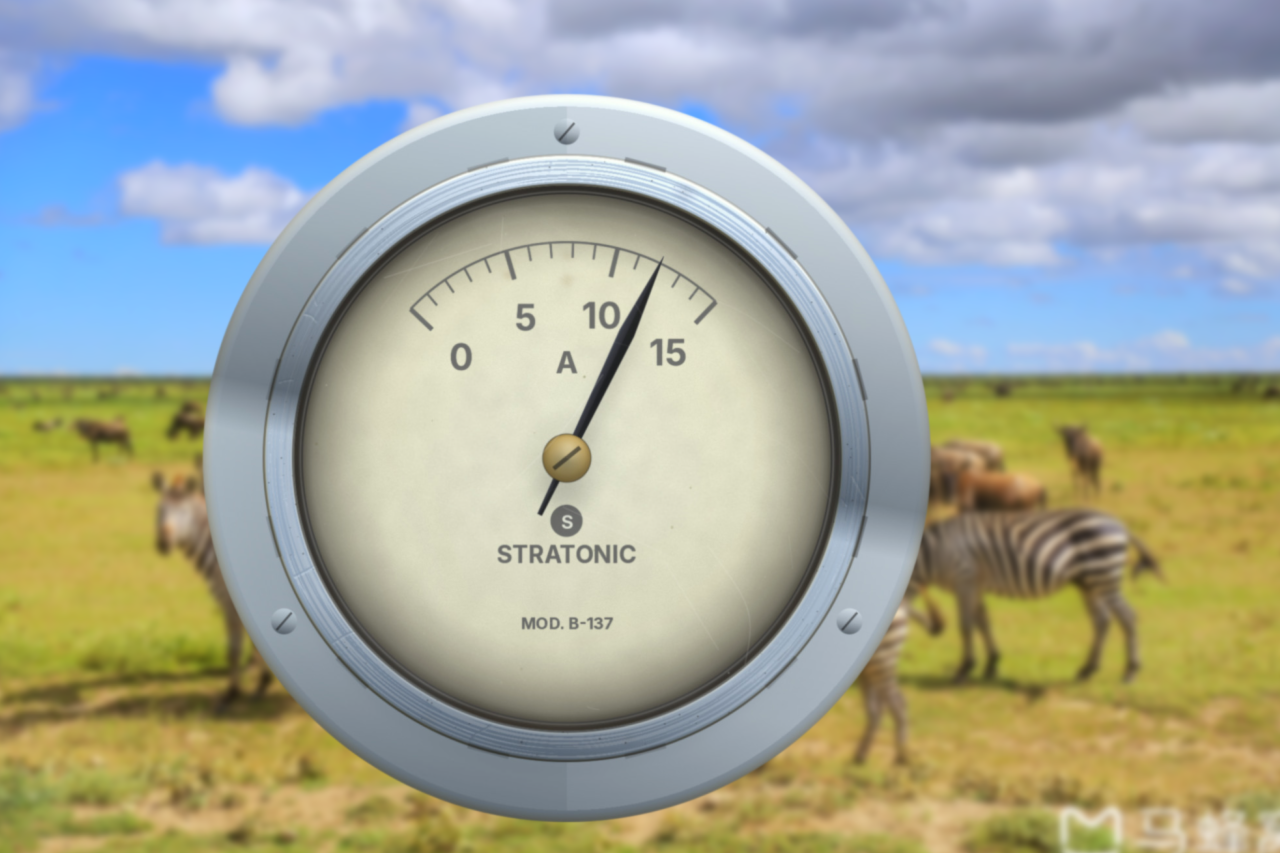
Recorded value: A 12
